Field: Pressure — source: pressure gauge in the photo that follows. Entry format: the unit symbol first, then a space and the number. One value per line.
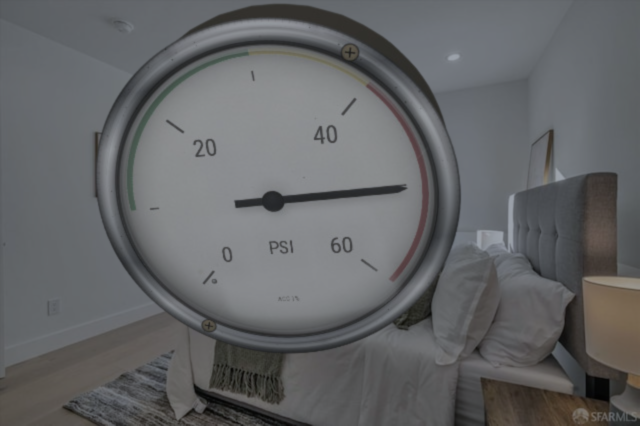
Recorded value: psi 50
